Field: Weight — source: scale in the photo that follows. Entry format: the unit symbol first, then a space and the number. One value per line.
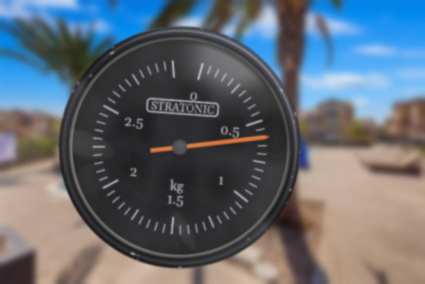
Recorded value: kg 0.6
